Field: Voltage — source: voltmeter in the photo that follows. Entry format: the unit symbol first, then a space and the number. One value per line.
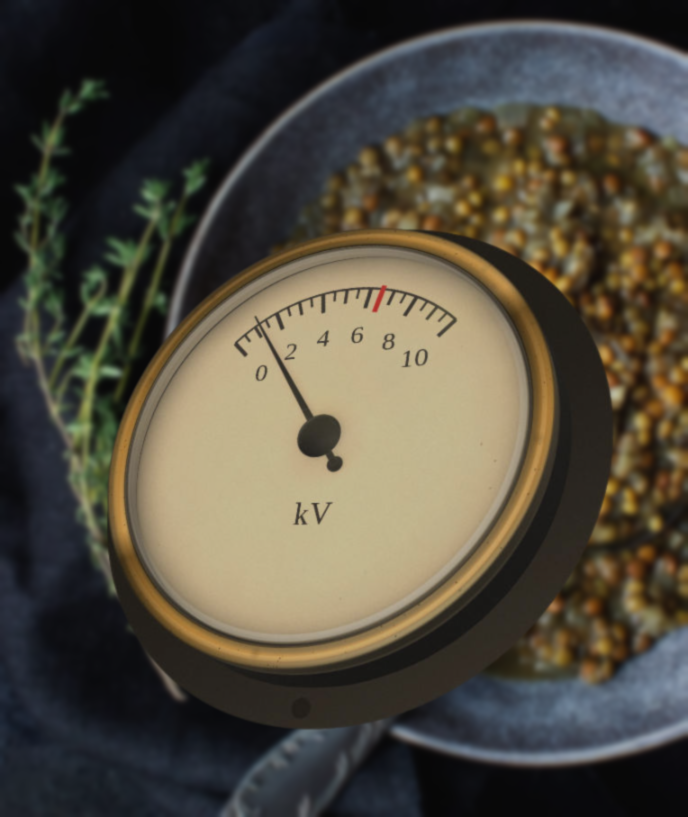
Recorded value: kV 1.25
